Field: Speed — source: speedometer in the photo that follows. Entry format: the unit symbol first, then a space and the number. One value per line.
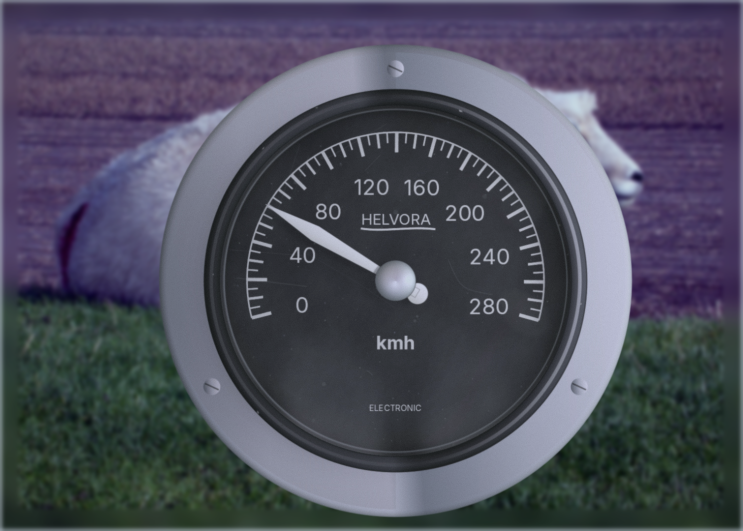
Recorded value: km/h 60
